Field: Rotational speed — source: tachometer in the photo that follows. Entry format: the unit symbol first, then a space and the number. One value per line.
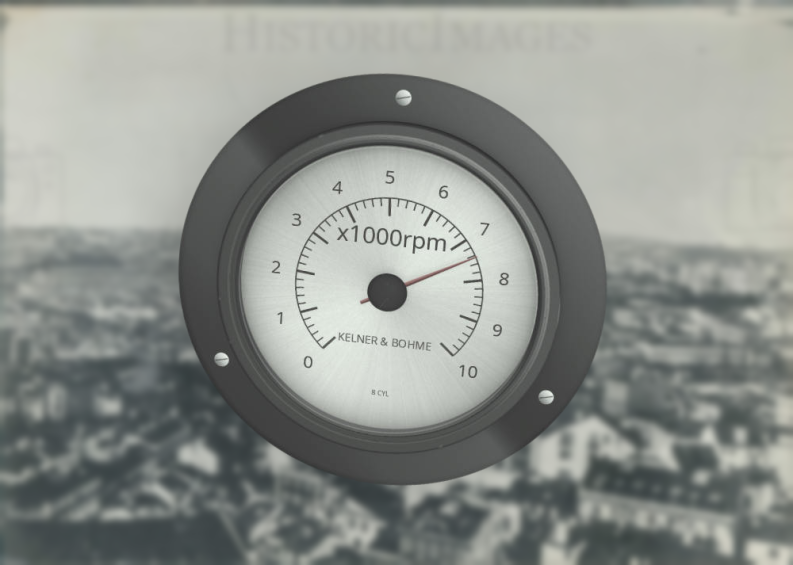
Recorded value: rpm 7400
